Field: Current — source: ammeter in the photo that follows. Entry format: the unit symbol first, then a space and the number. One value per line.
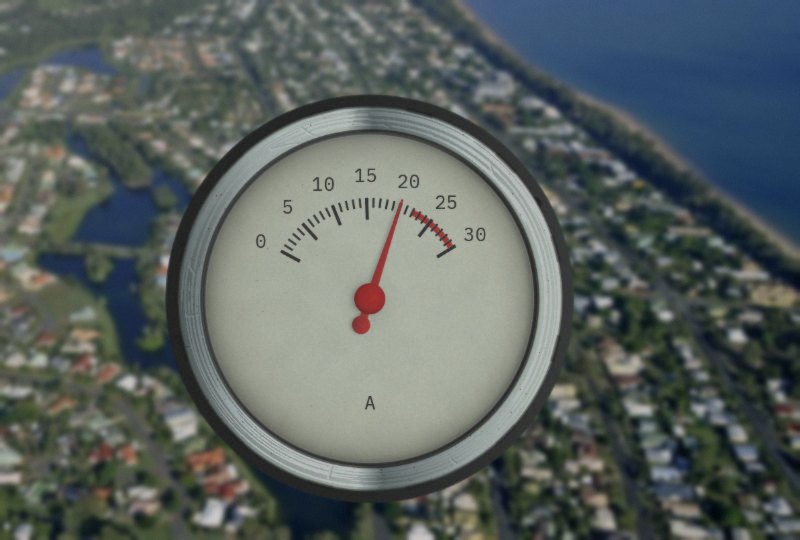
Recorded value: A 20
